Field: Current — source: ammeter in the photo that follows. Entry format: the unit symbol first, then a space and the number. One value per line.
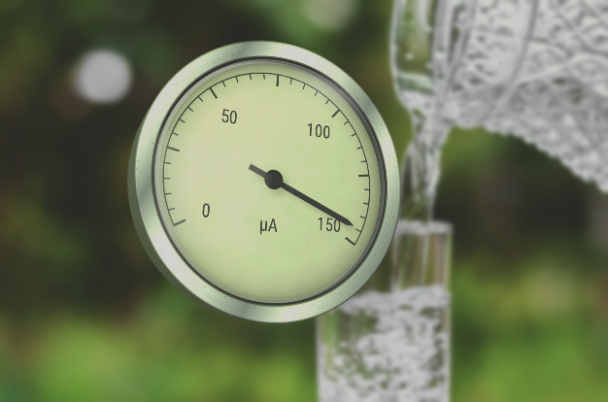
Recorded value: µA 145
